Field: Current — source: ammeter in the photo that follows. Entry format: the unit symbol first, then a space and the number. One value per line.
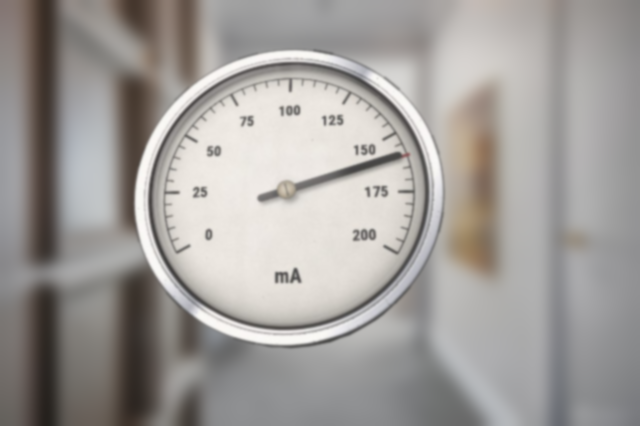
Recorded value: mA 160
